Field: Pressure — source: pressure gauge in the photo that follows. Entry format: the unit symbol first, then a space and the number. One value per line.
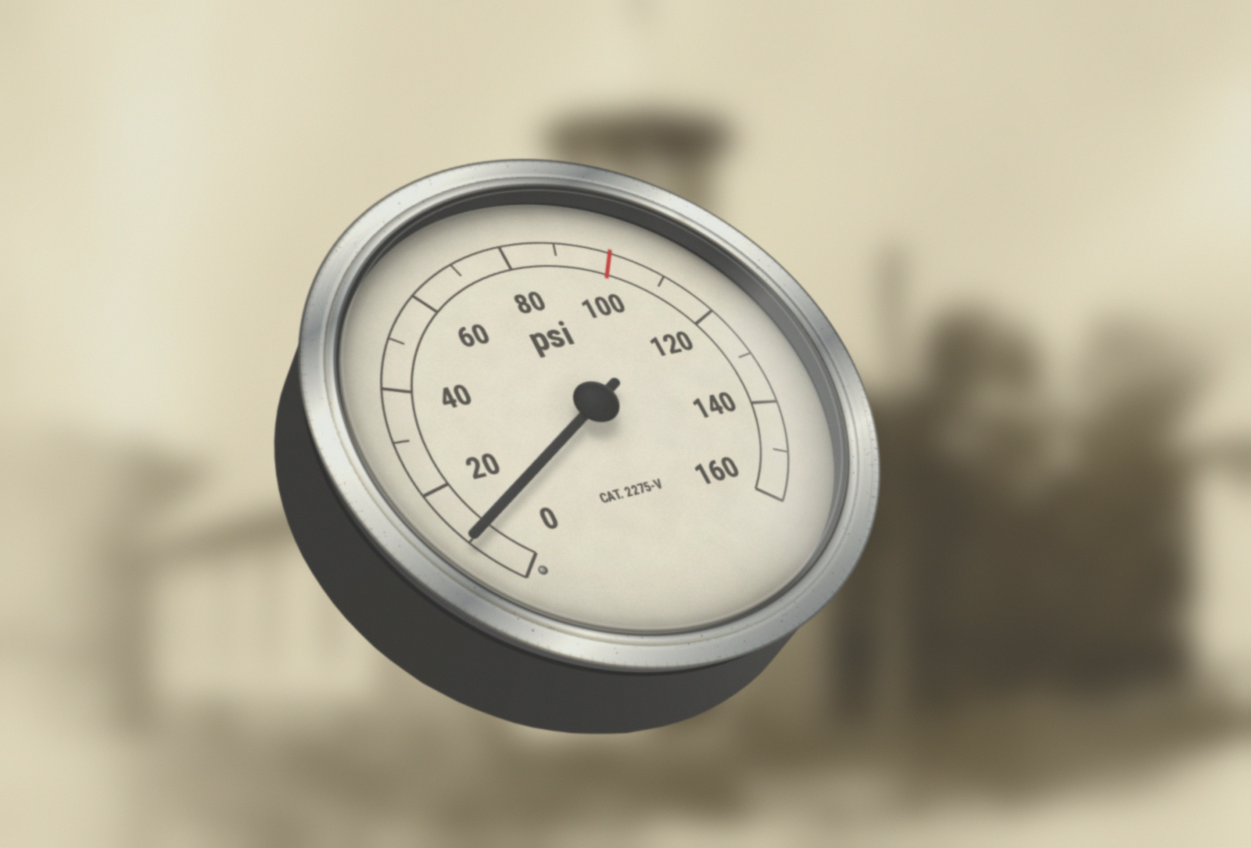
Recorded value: psi 10
